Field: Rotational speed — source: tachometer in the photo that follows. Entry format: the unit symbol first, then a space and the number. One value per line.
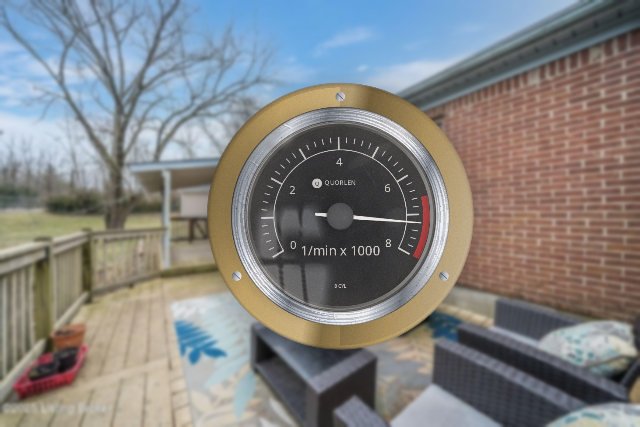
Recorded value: rpm 7200
